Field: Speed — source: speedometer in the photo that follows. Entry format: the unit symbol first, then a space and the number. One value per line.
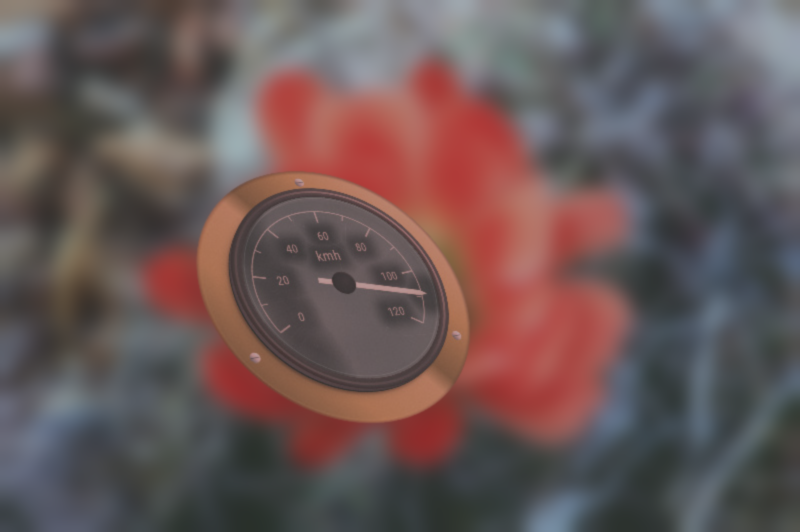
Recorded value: km/h 110
